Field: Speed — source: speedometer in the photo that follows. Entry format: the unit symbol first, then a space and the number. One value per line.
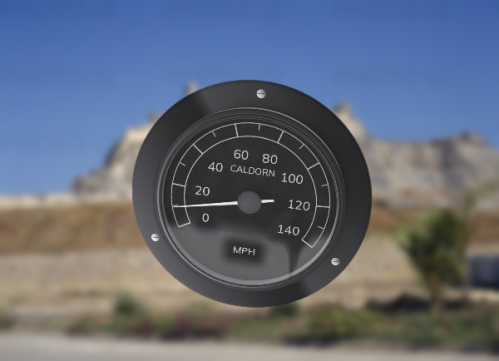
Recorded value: mph 10
